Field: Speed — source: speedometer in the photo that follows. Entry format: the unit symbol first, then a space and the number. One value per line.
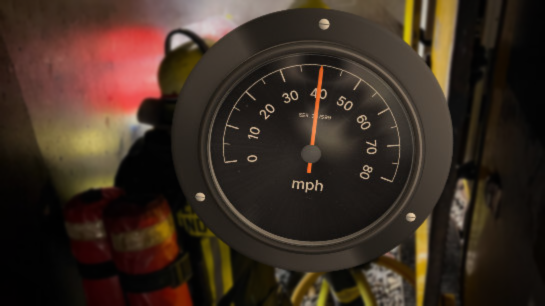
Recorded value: mph 40
